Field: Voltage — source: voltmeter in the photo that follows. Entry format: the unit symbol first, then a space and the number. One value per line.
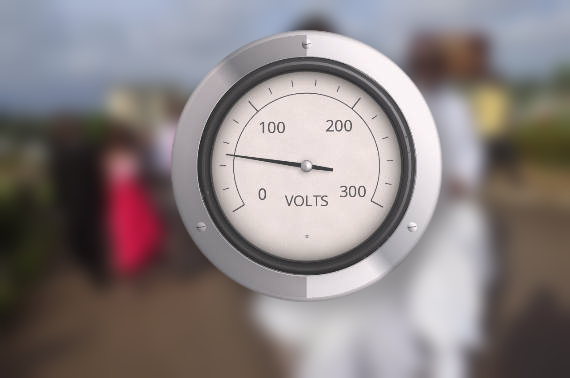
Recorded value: V 50
